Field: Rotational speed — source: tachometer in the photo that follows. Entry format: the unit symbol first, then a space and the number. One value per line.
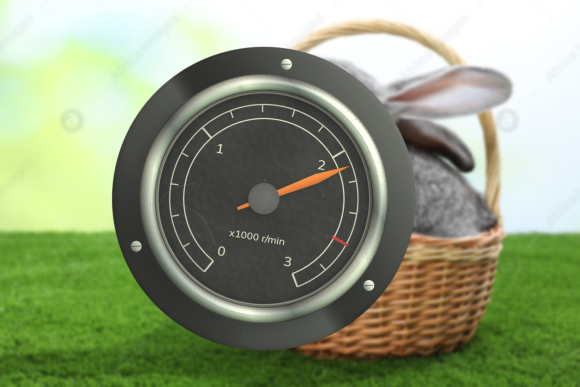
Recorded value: rpm 2100
